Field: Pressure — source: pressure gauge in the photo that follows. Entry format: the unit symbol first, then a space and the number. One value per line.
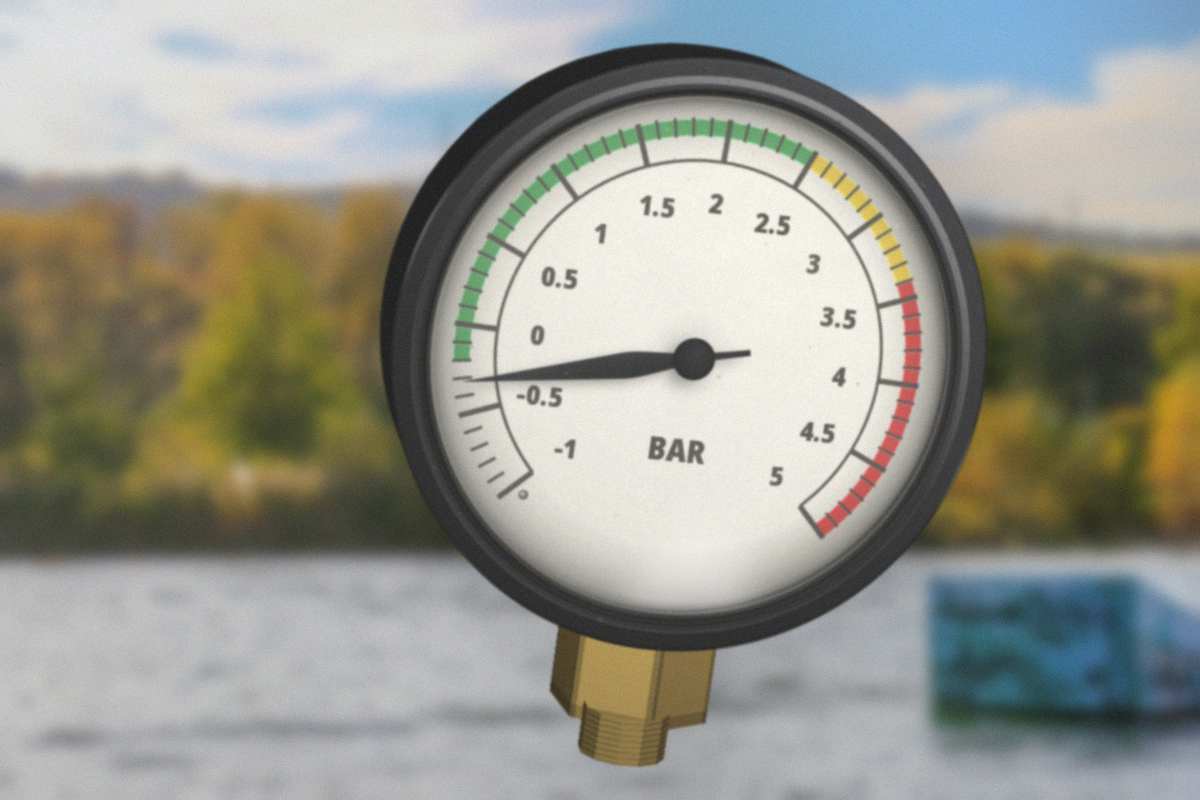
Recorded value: bar -0.3
